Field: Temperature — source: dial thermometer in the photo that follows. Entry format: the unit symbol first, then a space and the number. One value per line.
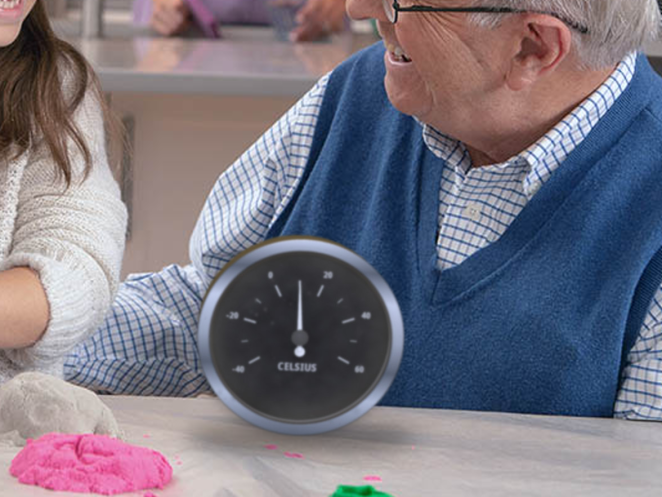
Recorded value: °C 10
